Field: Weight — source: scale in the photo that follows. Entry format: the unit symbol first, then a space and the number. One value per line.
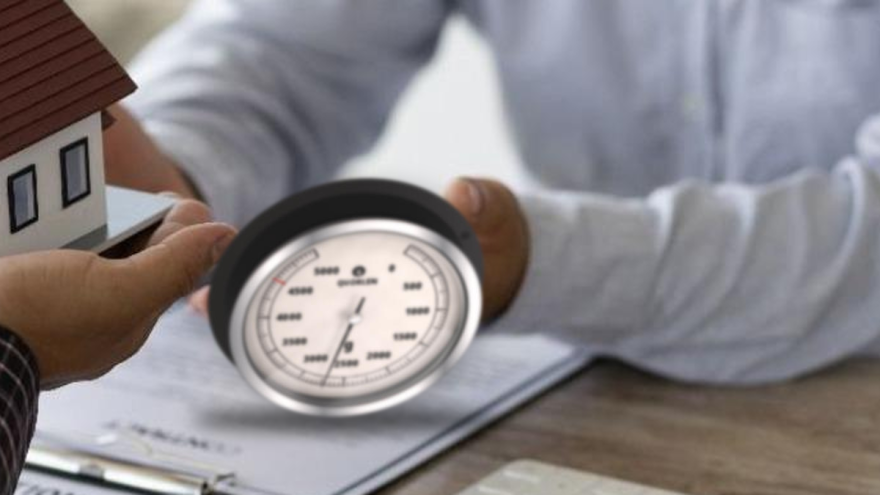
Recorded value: g 2750
